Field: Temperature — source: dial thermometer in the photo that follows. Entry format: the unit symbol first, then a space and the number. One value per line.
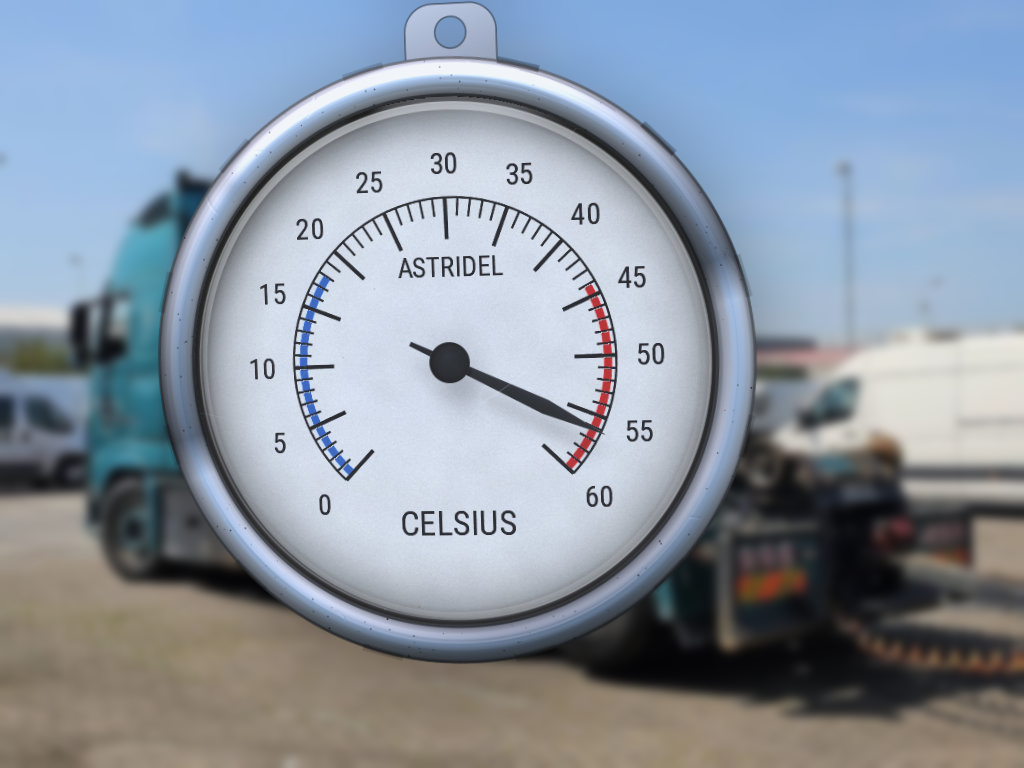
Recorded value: °C 56
